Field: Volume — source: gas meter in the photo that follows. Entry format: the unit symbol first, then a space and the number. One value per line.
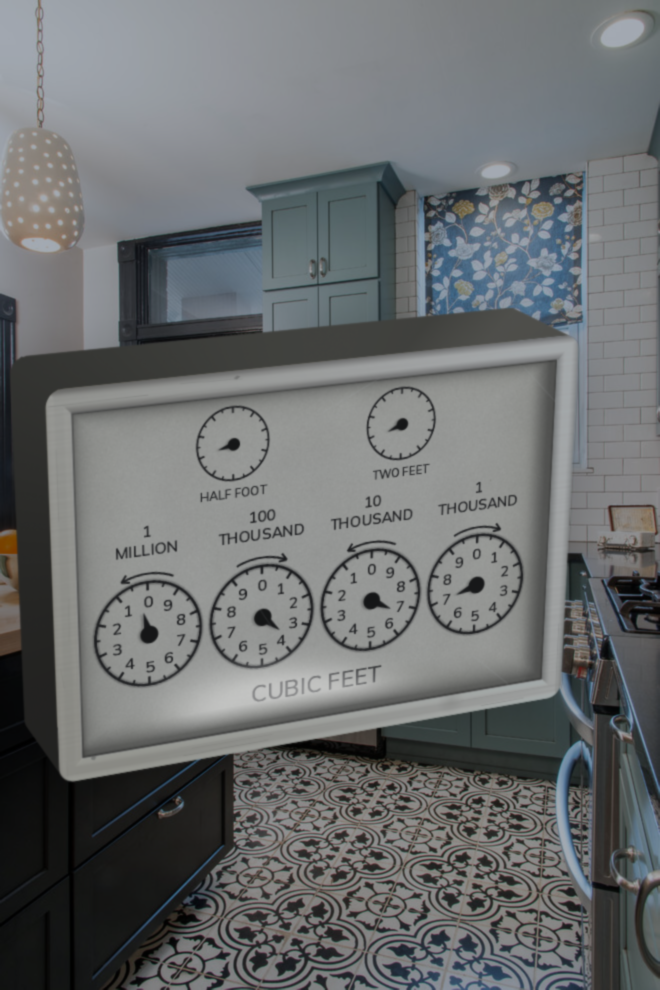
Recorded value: ft³ 36700
